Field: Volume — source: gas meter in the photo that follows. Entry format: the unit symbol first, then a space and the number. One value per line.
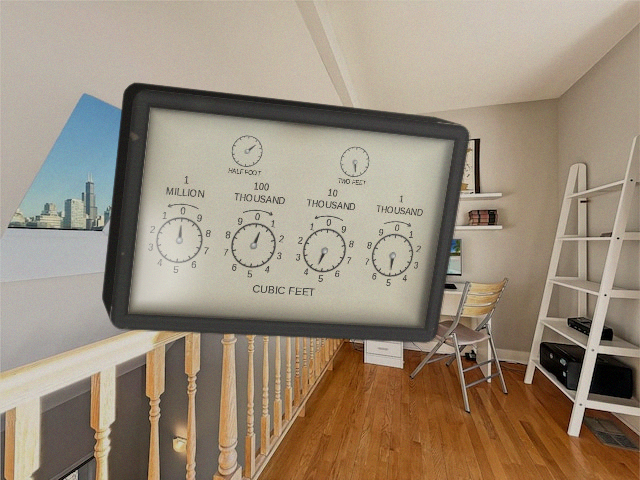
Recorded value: ft³ 4500
